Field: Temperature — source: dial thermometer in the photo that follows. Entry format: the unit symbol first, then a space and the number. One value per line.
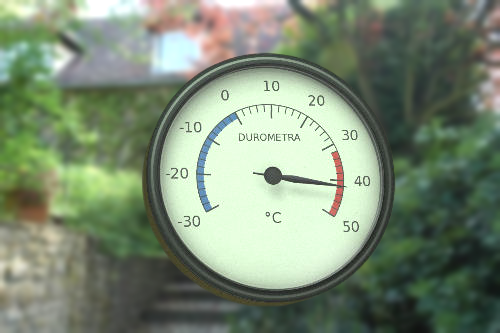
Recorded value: °C 42
